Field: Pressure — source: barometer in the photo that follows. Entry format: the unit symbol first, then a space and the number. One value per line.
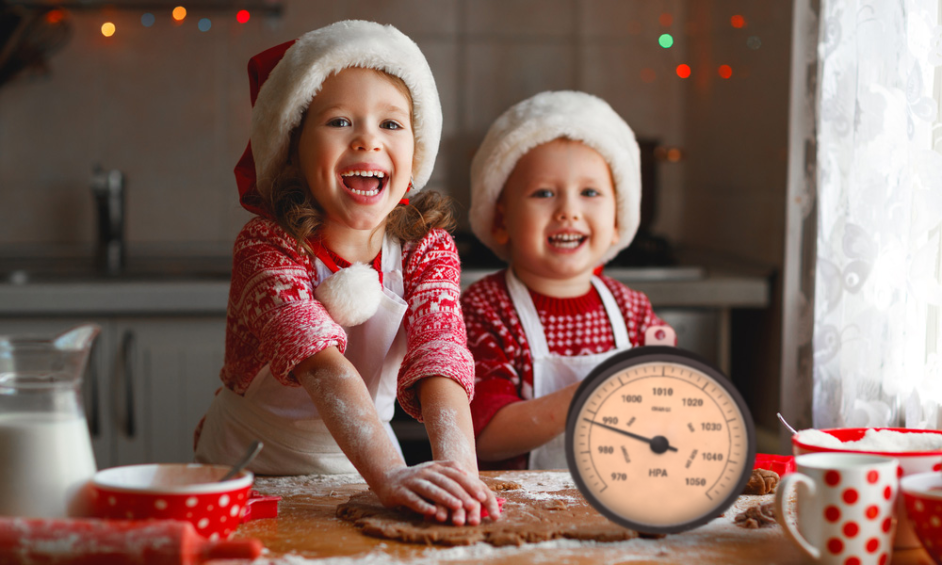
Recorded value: hPa 988
